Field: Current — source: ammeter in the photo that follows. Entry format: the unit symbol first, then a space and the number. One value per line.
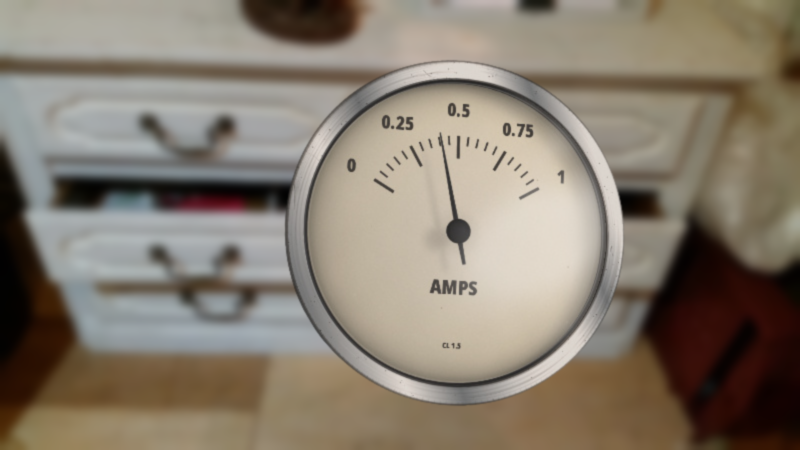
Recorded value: A 0.4
